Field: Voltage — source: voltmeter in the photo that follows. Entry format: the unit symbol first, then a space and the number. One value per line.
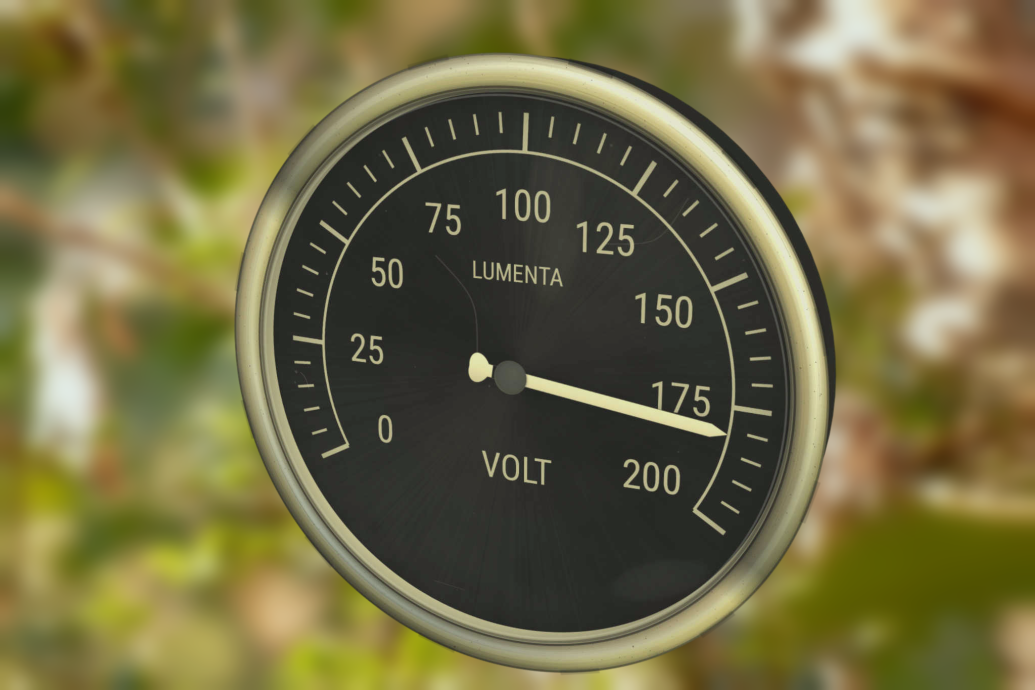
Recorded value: V 180
